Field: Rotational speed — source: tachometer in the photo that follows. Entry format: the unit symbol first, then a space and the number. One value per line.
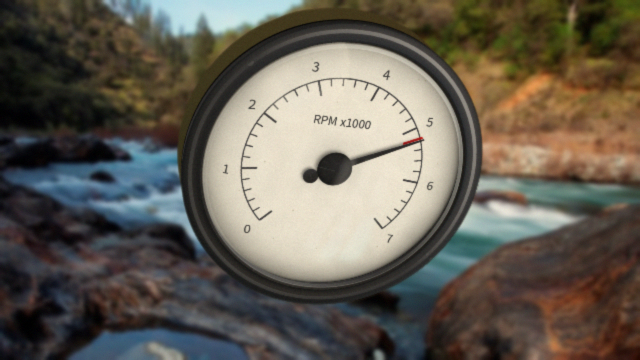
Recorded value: rpm 5200
